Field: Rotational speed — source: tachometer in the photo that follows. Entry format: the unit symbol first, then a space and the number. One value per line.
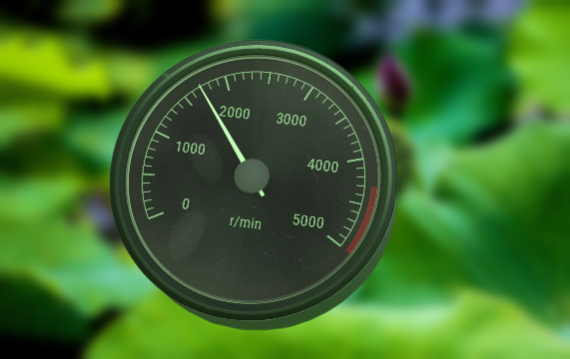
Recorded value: rpm 1700
